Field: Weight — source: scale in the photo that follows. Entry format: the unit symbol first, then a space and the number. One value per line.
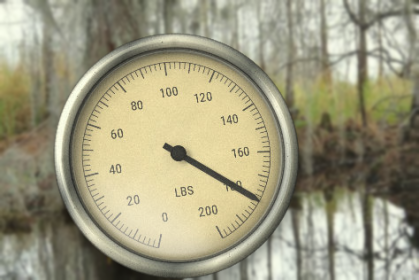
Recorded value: lb 180
